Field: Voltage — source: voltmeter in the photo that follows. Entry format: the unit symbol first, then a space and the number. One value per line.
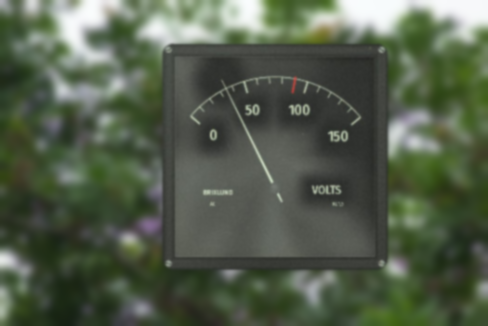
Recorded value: V 35
